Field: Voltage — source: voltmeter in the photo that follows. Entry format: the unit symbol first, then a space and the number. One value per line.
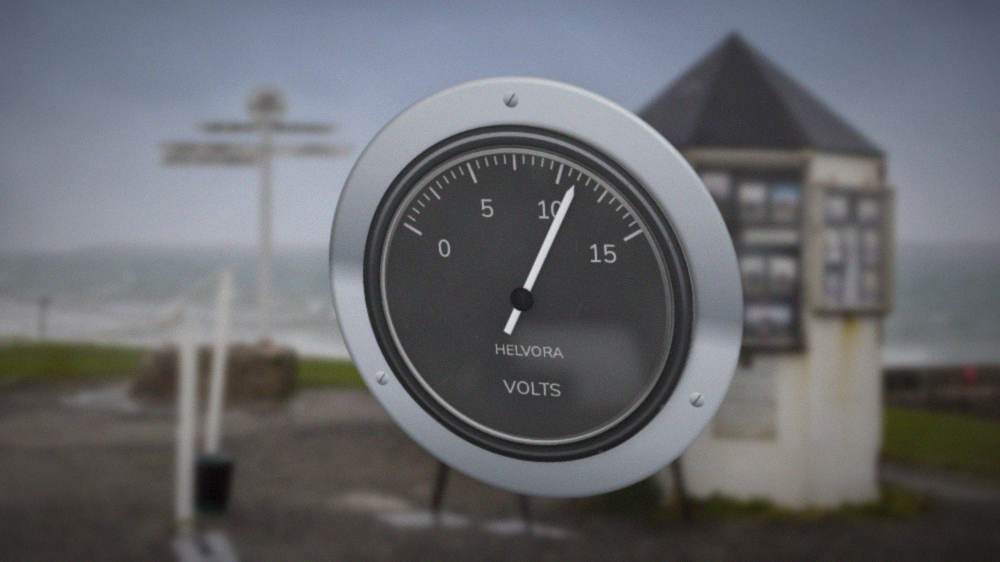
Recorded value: V 11
